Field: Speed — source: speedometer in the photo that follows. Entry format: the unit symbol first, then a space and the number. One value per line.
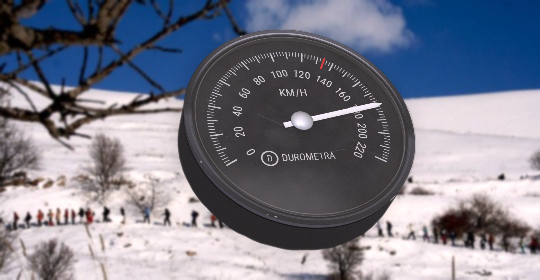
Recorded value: km/h 180
